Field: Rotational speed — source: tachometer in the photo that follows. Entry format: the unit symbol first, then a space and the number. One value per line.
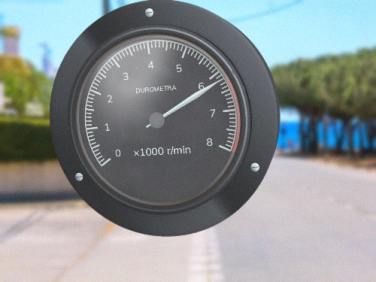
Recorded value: rpm 6200
